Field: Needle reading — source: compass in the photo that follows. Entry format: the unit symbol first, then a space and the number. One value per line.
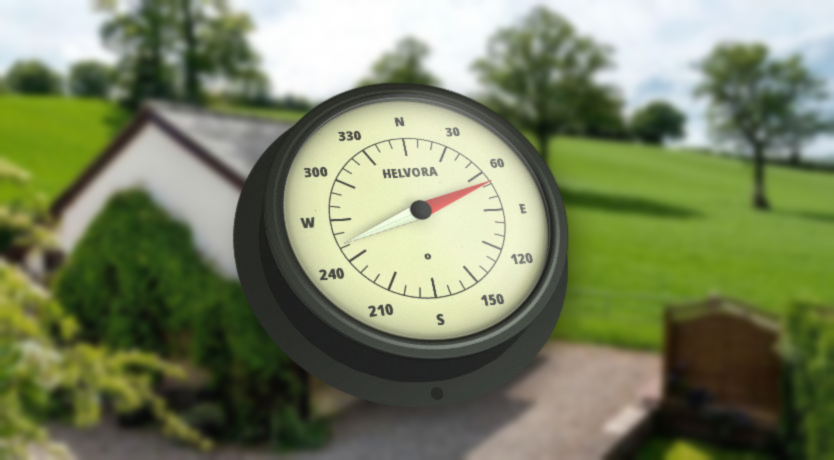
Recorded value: ° 70
